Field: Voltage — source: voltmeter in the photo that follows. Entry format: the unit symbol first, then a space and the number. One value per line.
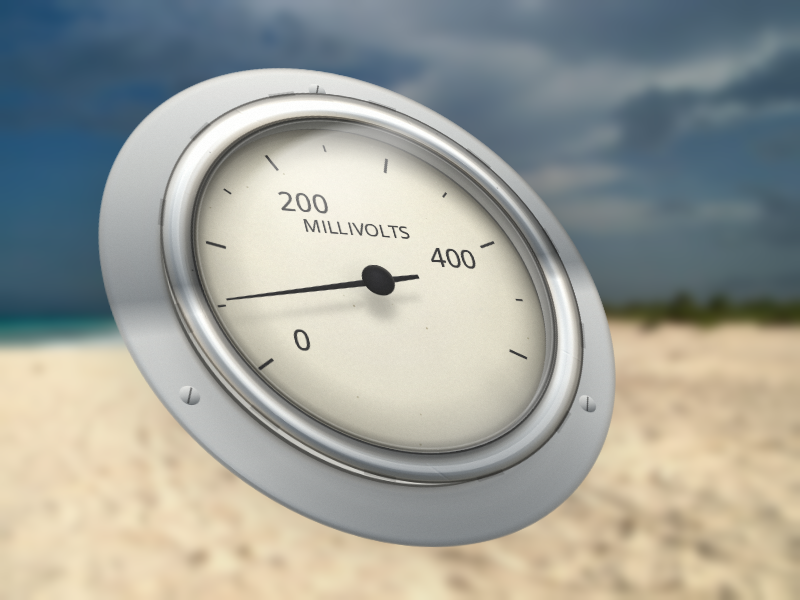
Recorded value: mV 50
